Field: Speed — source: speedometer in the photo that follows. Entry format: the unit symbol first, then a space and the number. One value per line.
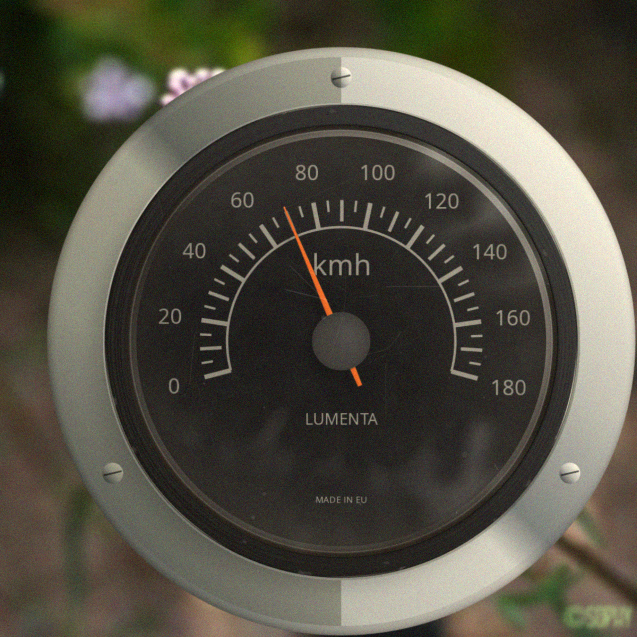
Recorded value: km/h 70
